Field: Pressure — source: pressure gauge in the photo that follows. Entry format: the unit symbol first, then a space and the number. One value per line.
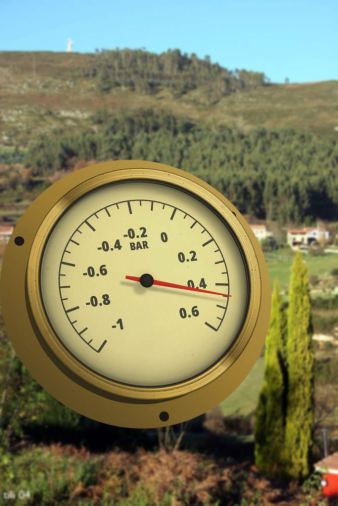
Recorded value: bar 0.45
